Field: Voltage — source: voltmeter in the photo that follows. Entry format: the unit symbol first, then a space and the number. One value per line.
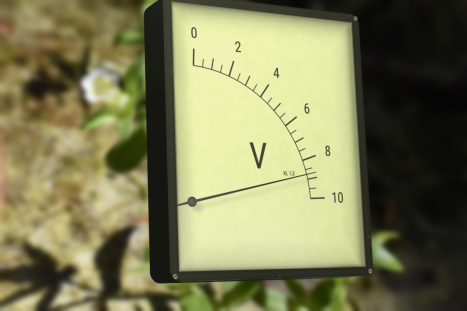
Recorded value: V 8.75
